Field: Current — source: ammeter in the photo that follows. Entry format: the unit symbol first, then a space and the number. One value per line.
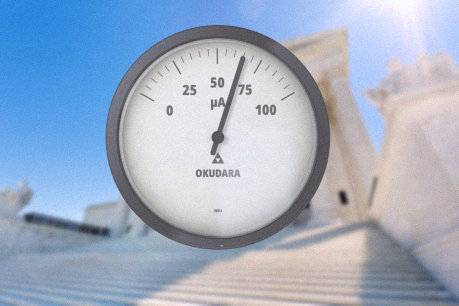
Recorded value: µA 65
